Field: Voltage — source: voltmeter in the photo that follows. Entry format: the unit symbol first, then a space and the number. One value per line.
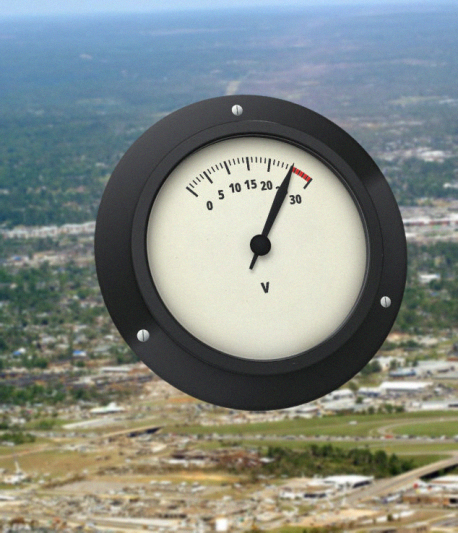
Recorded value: V 25
